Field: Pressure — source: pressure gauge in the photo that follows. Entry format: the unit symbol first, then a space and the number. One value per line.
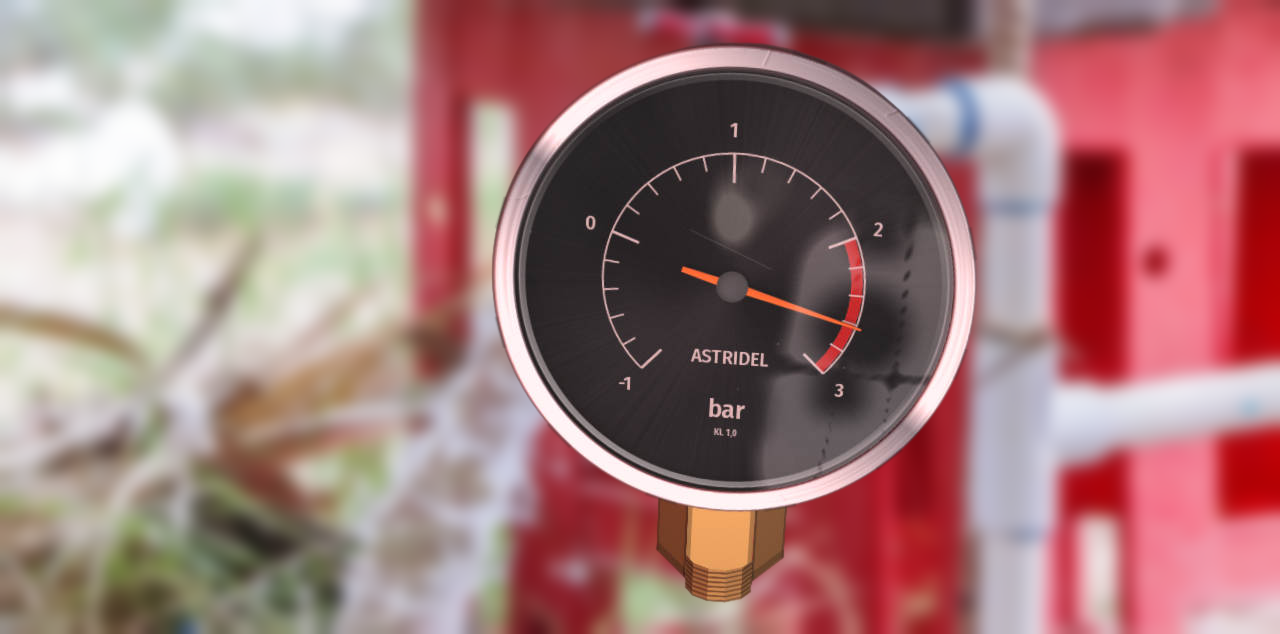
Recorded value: bar 2.6
